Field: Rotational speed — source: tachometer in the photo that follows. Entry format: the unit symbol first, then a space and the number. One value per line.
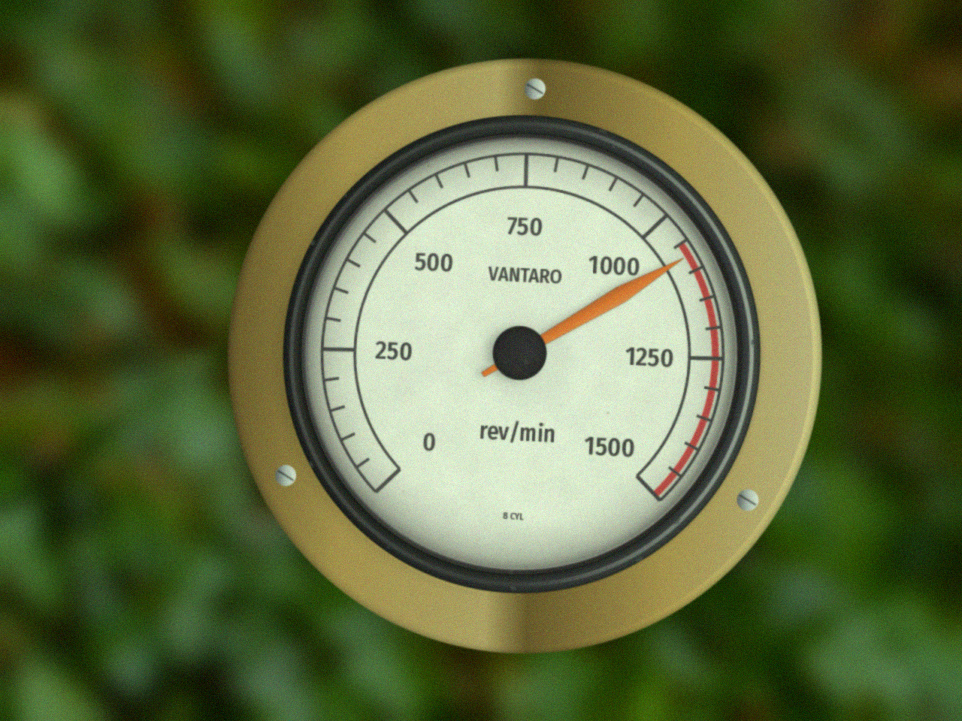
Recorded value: rpm 1075
